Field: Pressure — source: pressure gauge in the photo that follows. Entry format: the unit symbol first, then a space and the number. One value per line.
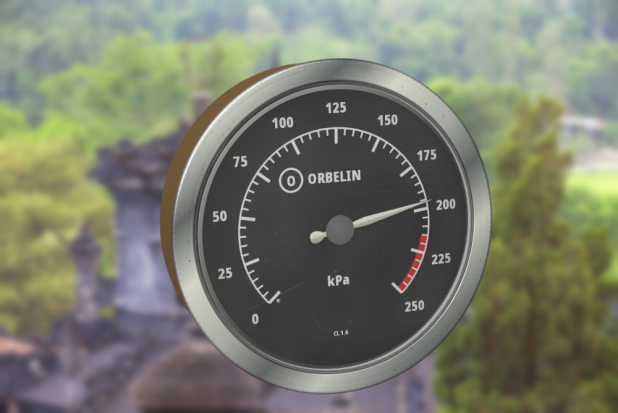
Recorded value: kPa 195
